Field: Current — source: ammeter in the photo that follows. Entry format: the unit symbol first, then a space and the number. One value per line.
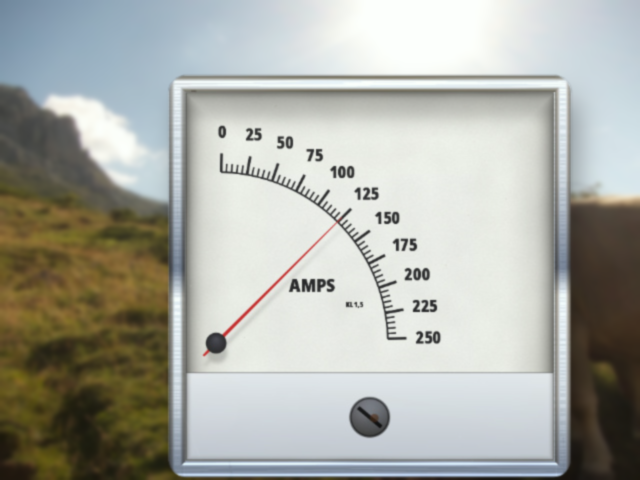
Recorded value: A 125
